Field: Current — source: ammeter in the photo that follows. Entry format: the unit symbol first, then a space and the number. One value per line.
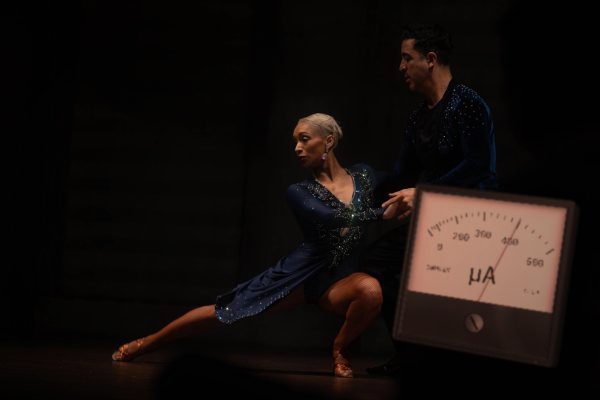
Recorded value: µA 400
